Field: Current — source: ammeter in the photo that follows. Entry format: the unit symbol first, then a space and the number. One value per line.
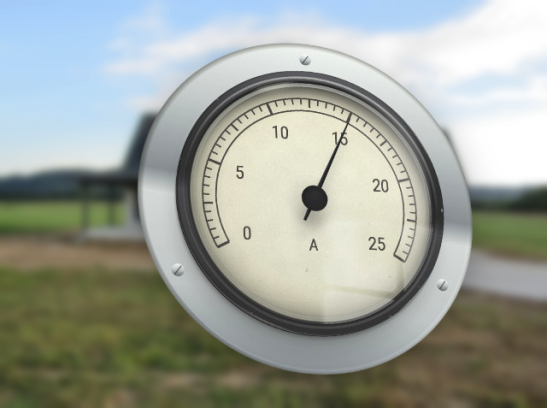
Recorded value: A 15
